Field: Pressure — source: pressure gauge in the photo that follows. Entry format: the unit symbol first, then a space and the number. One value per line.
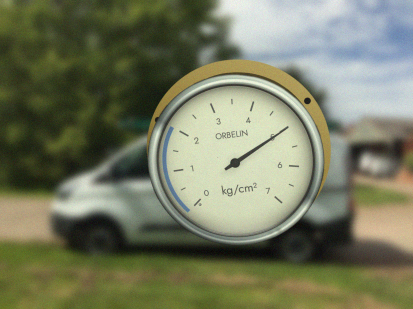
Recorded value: kg/cm² 5
